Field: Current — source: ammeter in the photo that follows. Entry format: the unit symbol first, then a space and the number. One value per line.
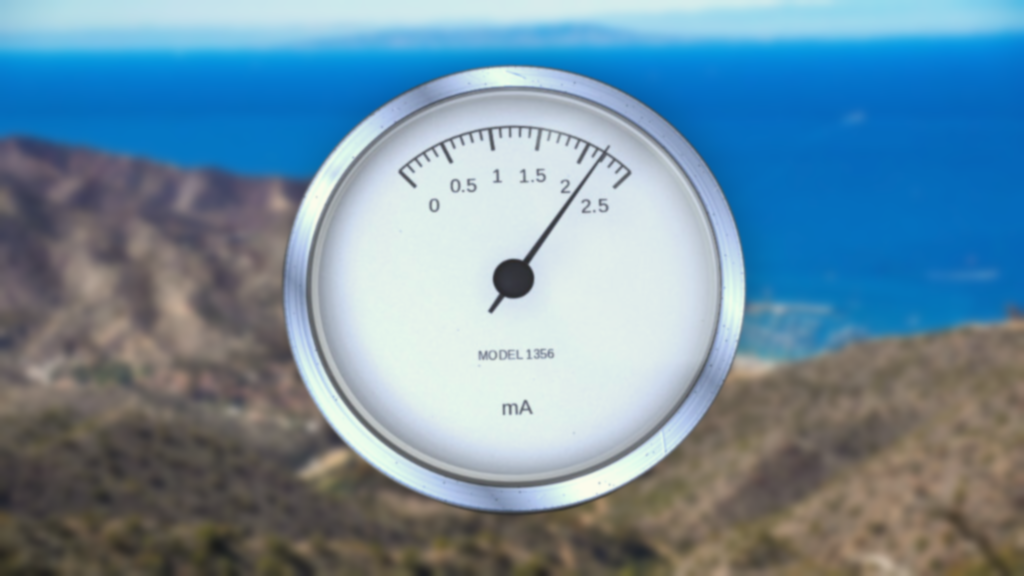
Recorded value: mA 2.2
